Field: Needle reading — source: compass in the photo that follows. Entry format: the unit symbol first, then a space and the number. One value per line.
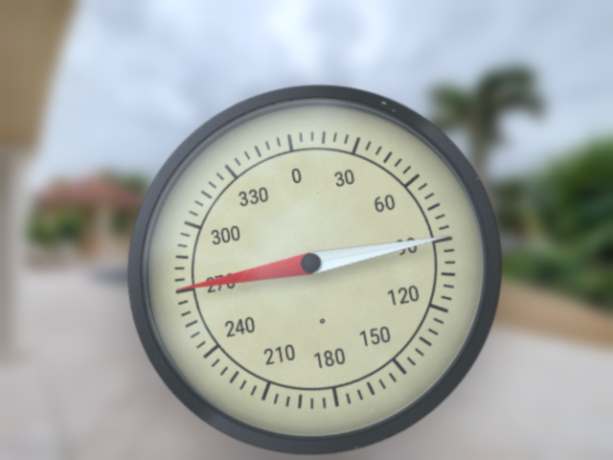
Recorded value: ° 270
